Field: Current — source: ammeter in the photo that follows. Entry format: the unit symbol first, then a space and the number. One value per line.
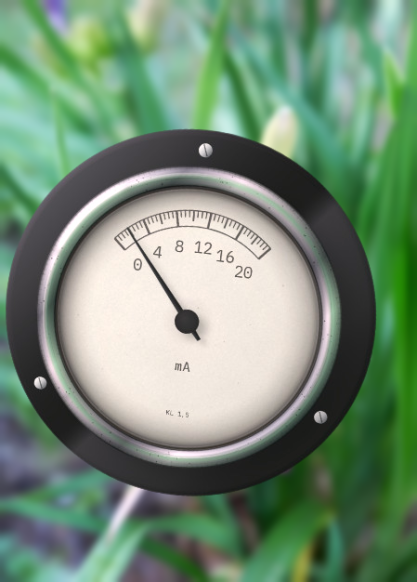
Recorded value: mA 2
